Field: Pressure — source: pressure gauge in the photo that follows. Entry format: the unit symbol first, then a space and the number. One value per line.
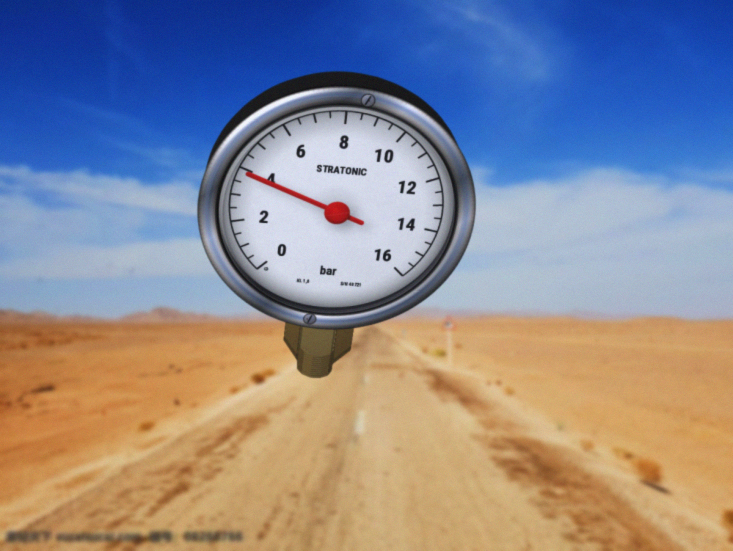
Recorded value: bar 4
